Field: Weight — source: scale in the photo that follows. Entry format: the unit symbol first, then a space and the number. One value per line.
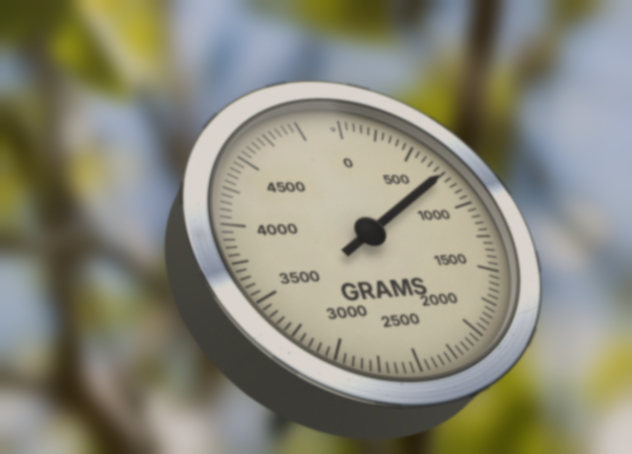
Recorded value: g 750
